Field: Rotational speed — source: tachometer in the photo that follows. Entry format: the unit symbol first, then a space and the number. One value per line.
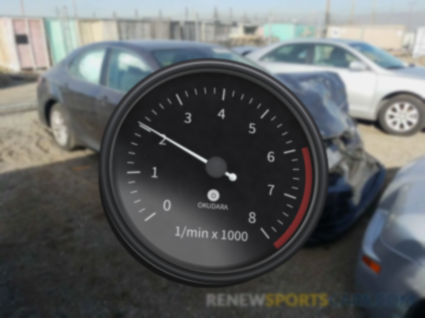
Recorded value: rpm 2000
